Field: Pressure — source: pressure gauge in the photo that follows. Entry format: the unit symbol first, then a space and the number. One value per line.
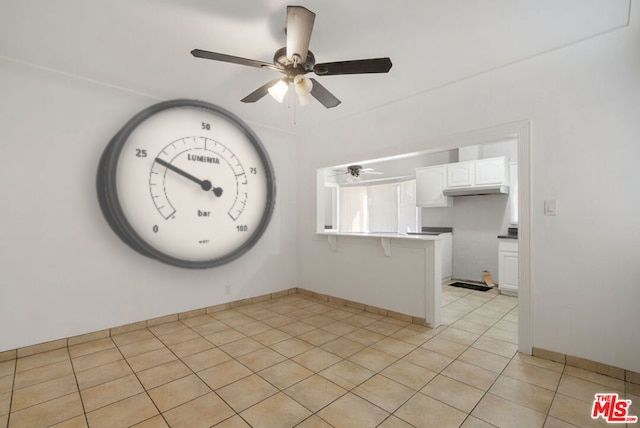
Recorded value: bar 25
